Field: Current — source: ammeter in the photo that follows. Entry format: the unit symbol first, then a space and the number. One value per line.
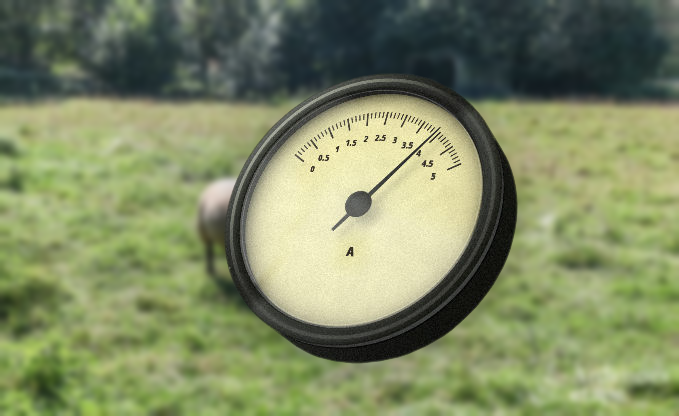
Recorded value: A 4
